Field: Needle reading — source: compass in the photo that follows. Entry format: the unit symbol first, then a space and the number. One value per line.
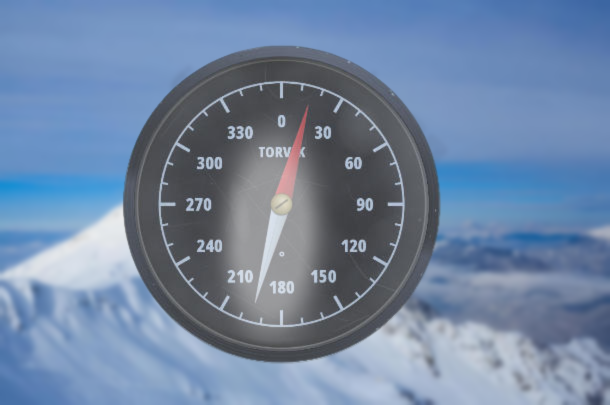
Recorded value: ° 15
